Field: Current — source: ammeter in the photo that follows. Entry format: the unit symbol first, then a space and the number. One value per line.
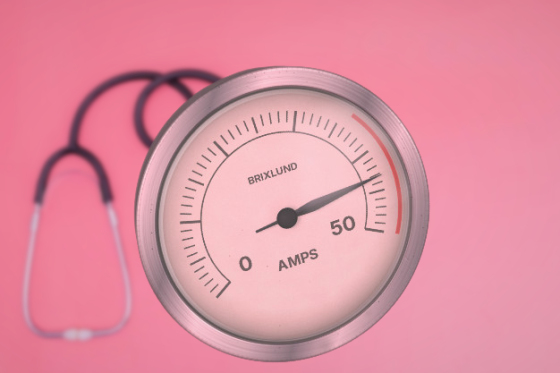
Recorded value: A 43
